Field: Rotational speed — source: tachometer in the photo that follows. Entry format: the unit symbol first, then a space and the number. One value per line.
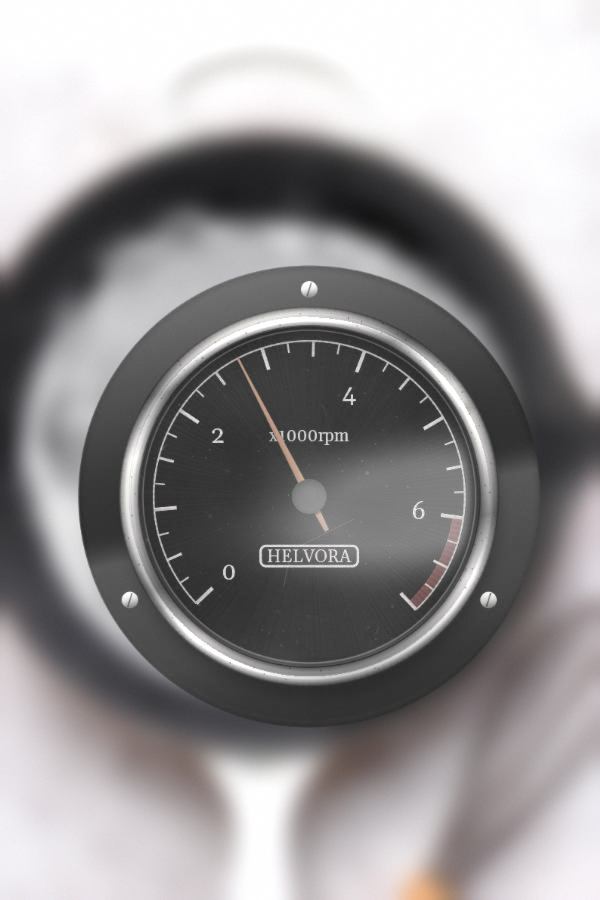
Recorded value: rpm 2750
